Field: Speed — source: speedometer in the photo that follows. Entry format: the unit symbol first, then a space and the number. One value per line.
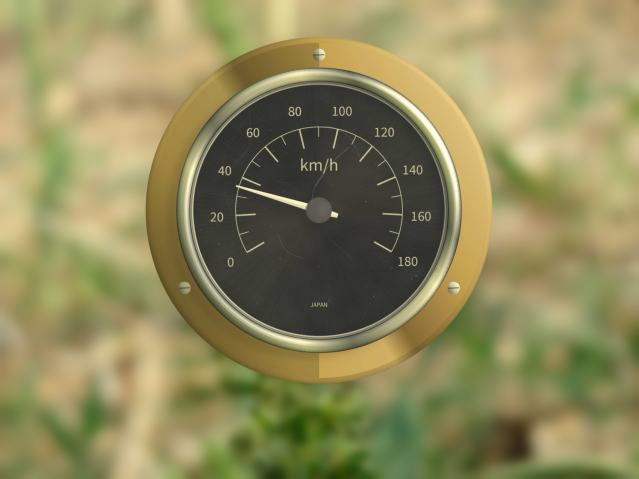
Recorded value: km/h 35
